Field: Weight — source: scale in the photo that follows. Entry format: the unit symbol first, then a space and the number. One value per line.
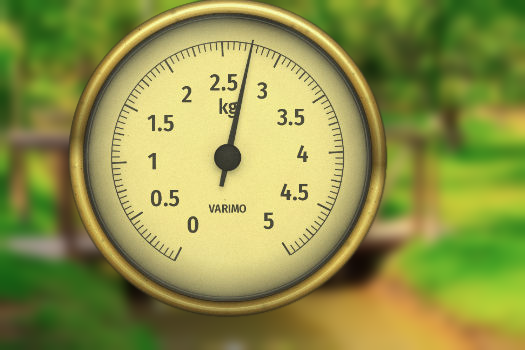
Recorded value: kg 2.75
